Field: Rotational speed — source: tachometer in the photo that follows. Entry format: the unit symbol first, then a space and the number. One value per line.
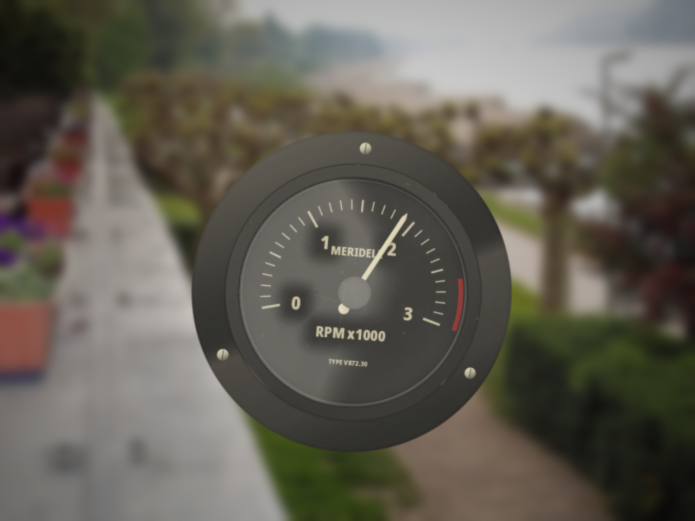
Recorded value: rpm 1900
